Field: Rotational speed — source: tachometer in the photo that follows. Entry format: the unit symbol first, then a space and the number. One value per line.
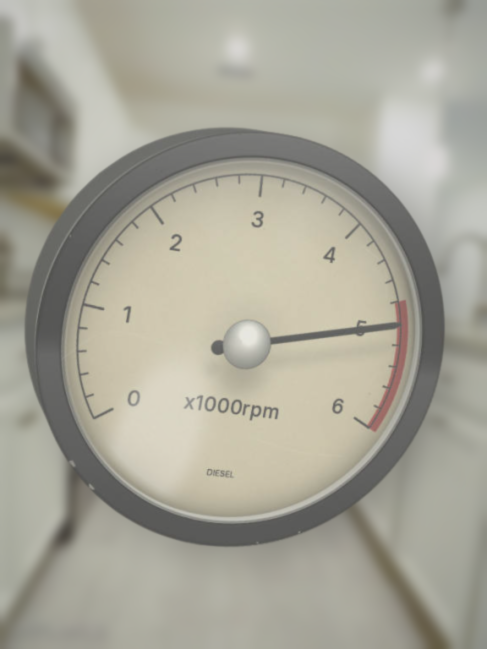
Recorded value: rpm 5000
